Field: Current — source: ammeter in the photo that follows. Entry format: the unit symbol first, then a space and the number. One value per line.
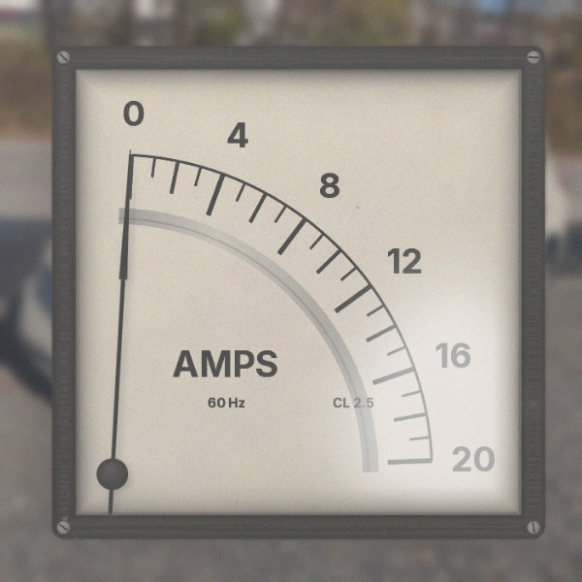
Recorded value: A 0
